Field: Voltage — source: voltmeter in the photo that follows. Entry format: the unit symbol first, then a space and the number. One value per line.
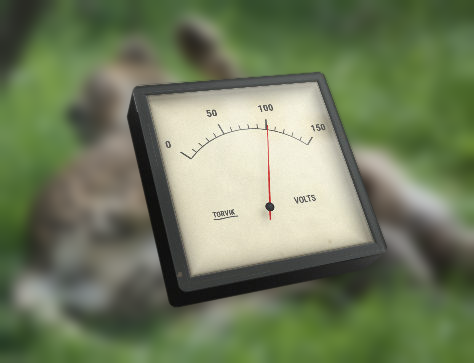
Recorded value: V 100
